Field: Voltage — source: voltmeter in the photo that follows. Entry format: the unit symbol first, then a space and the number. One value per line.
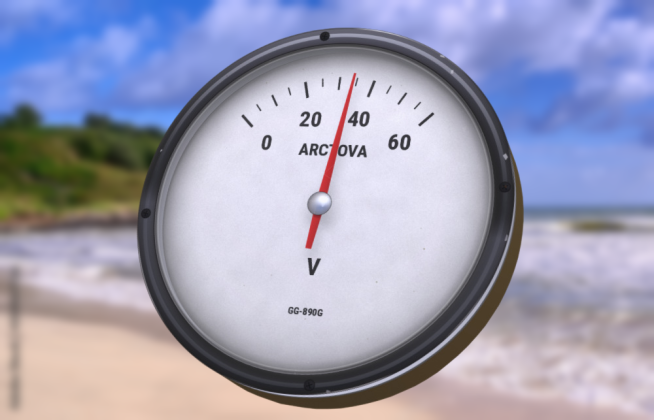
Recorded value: V 35
